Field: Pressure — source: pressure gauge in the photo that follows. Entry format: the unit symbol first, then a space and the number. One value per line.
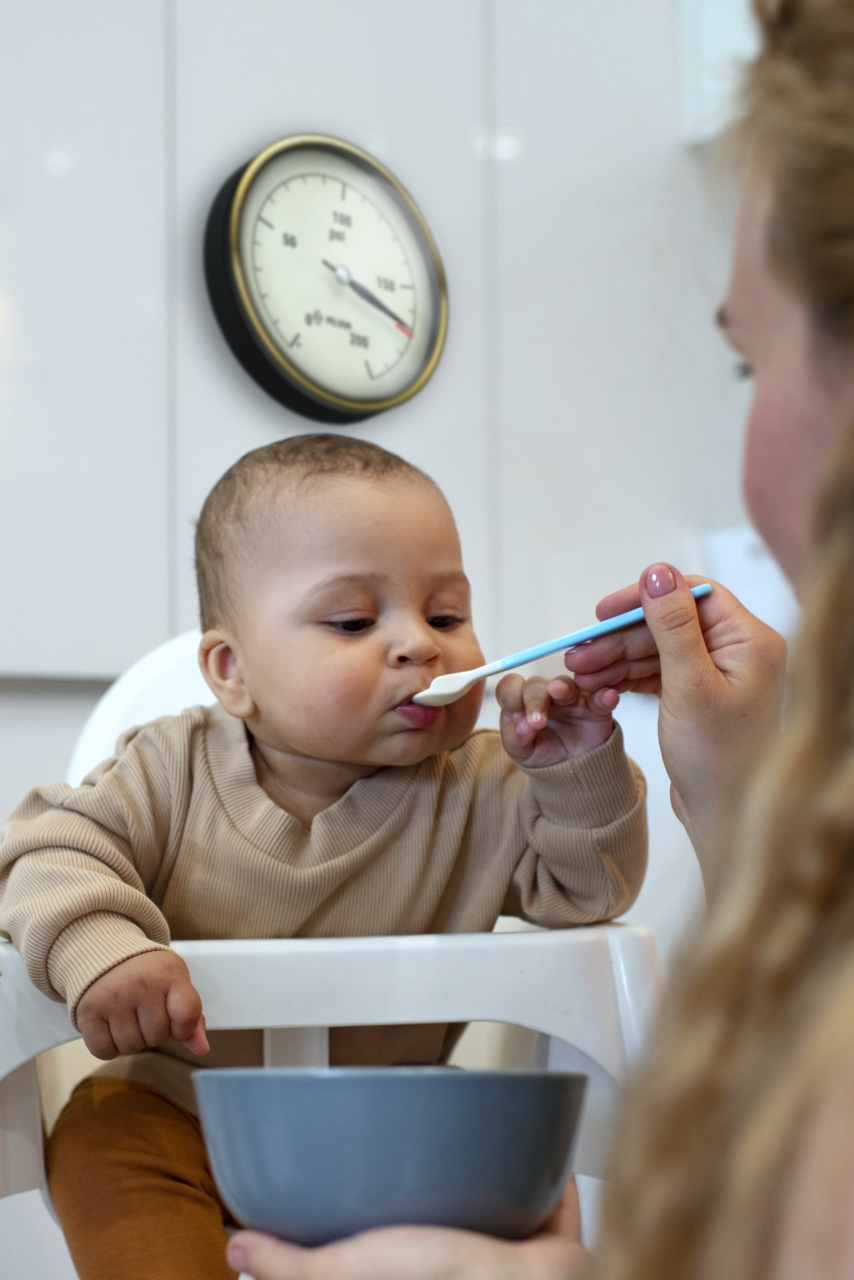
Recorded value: psi 170
